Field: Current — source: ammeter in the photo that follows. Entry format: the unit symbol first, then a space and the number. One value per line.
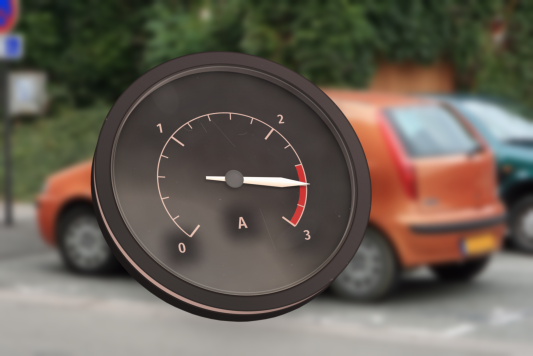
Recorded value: A 2.6
